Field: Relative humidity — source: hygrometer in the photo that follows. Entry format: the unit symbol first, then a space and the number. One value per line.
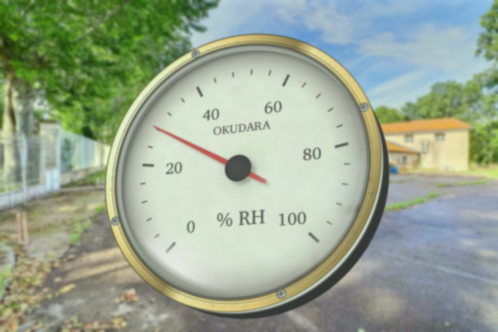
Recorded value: % 28
